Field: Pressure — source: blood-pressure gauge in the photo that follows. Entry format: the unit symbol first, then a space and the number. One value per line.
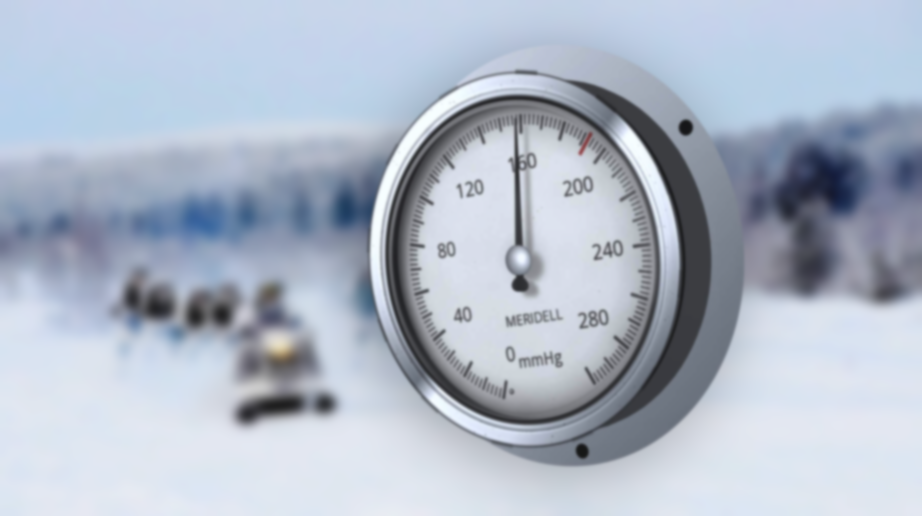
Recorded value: mmHg 160
